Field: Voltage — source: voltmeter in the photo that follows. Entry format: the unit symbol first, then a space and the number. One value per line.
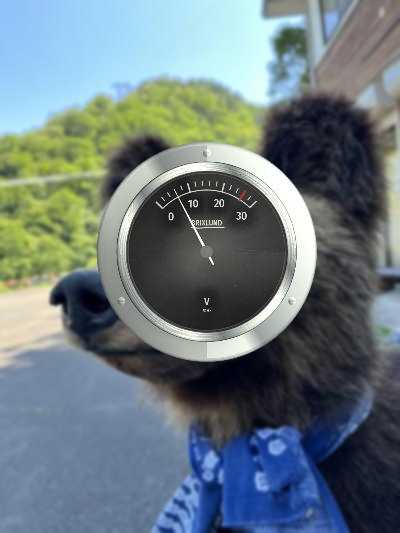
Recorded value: V 6
